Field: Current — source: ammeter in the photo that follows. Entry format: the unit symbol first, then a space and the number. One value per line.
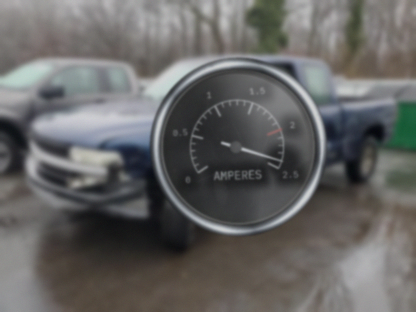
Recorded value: A 2.4
